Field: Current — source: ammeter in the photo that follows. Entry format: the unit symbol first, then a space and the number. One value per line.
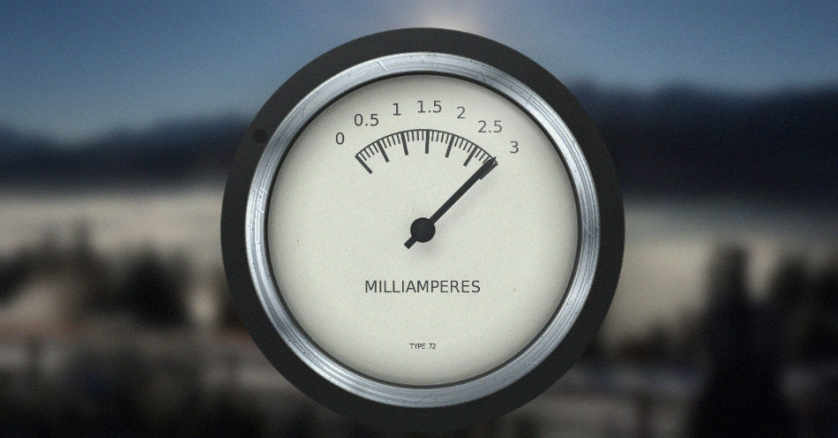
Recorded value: mA 2.9
